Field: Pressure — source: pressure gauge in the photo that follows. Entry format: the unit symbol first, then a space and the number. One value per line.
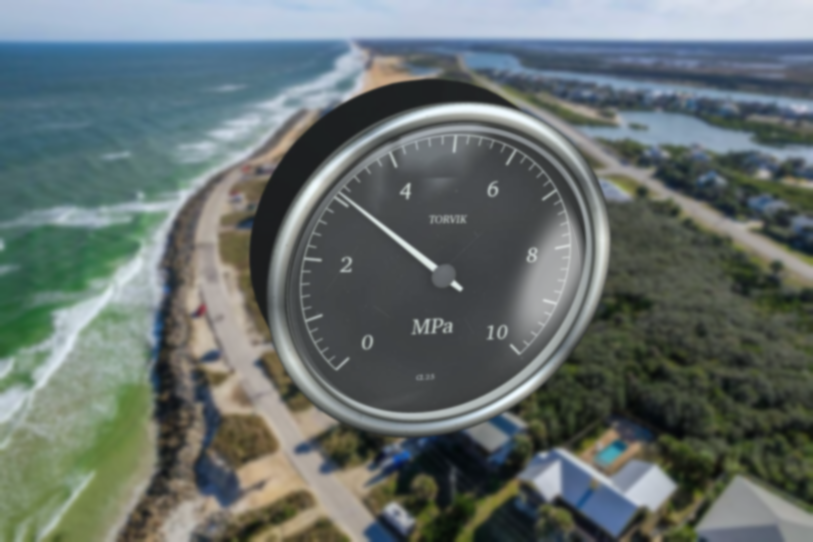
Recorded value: MPa 3.1
